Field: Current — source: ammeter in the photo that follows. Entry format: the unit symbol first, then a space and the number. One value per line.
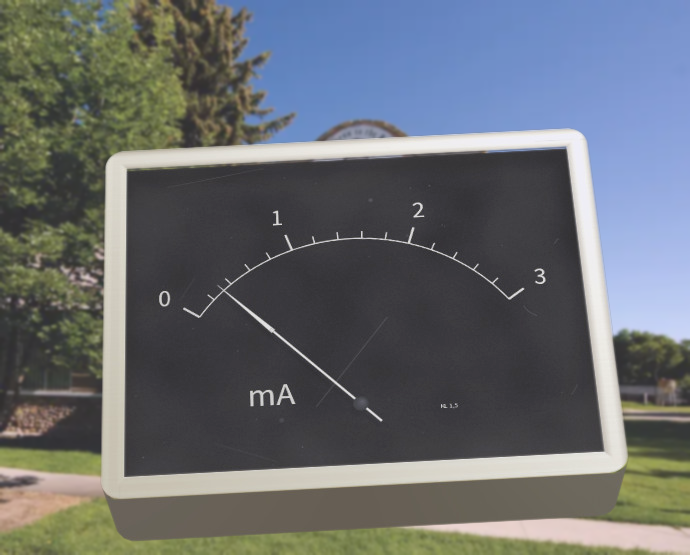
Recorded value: mA 0.3
